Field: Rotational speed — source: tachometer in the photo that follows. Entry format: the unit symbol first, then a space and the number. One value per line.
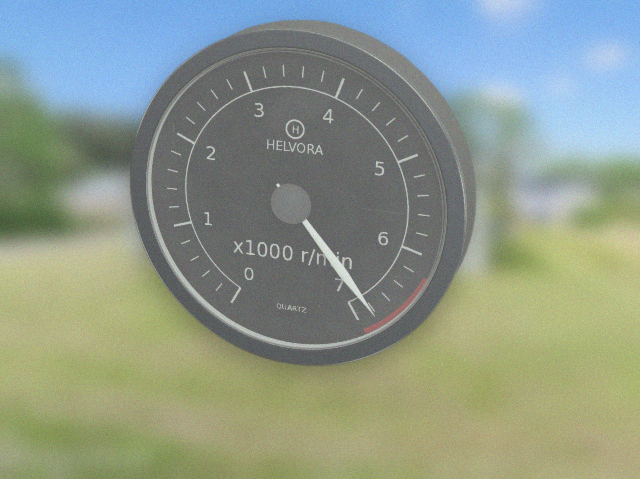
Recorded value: rpm 6800
